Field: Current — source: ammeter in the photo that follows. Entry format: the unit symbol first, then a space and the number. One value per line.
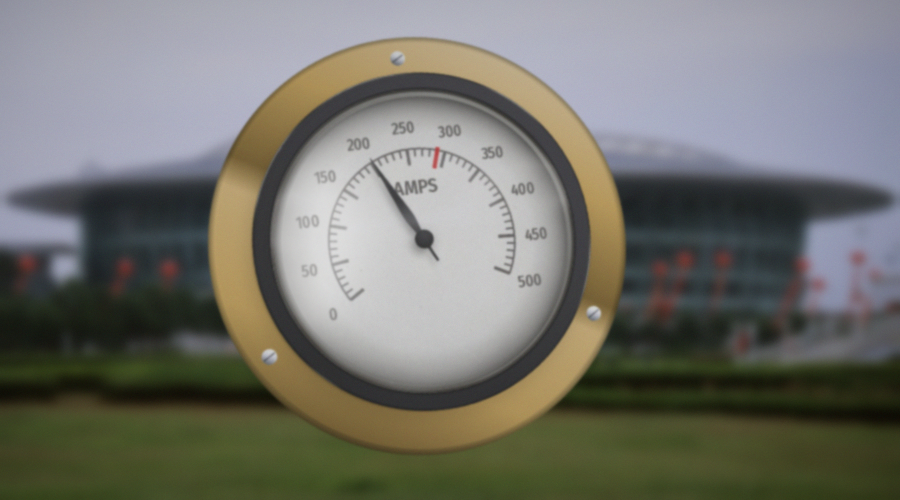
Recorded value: A 200
